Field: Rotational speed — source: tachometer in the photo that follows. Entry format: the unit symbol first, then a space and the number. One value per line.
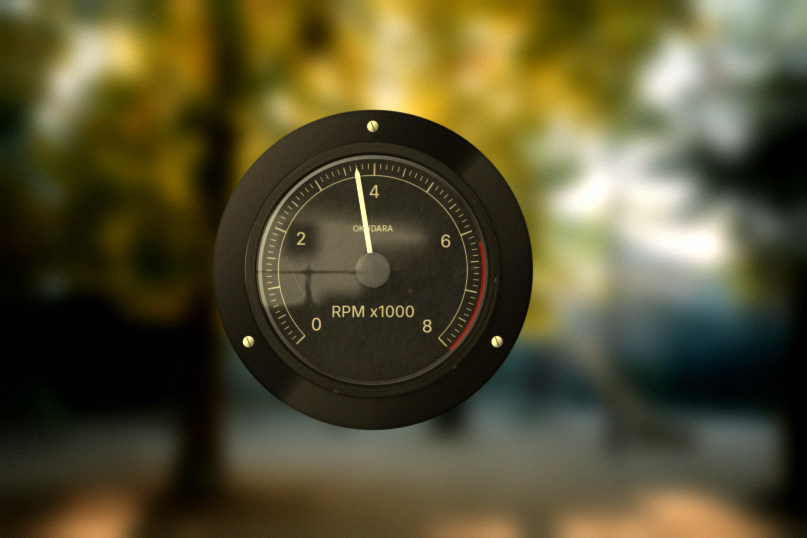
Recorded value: rpm 3700
